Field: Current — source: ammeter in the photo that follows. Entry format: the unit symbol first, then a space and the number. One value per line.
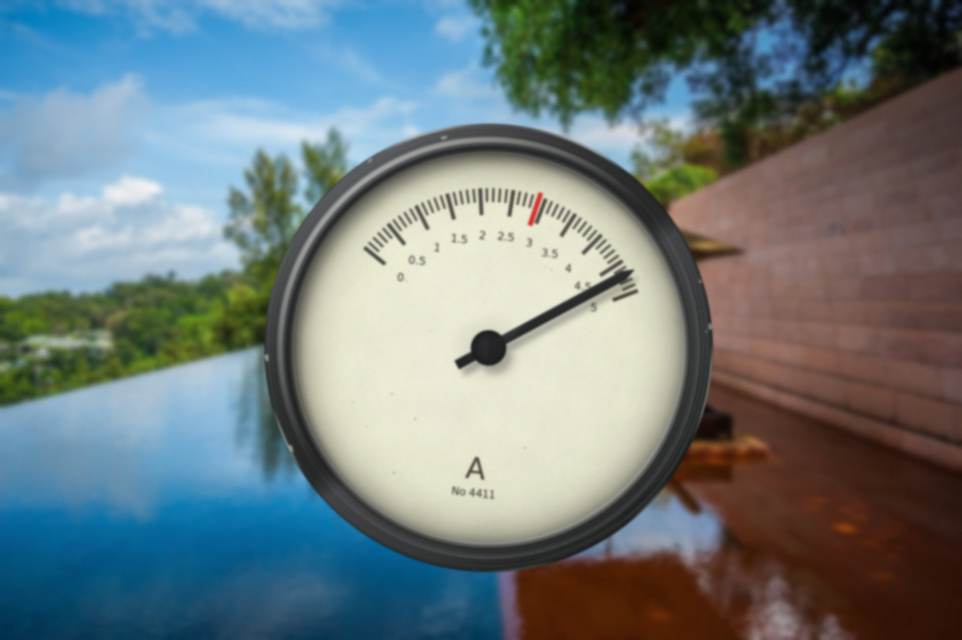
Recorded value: A 4.7
